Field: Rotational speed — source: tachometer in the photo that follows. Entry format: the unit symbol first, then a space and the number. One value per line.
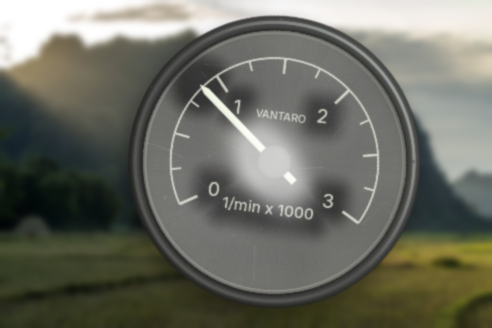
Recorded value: rpm 875
